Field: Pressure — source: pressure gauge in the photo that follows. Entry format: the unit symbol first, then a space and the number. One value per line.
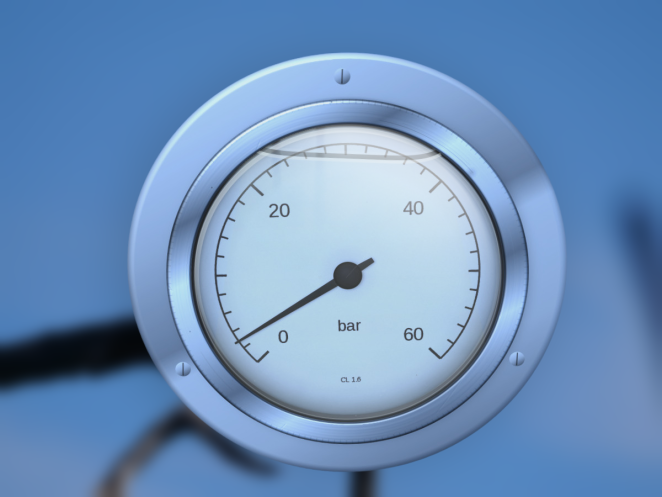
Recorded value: bar 3
